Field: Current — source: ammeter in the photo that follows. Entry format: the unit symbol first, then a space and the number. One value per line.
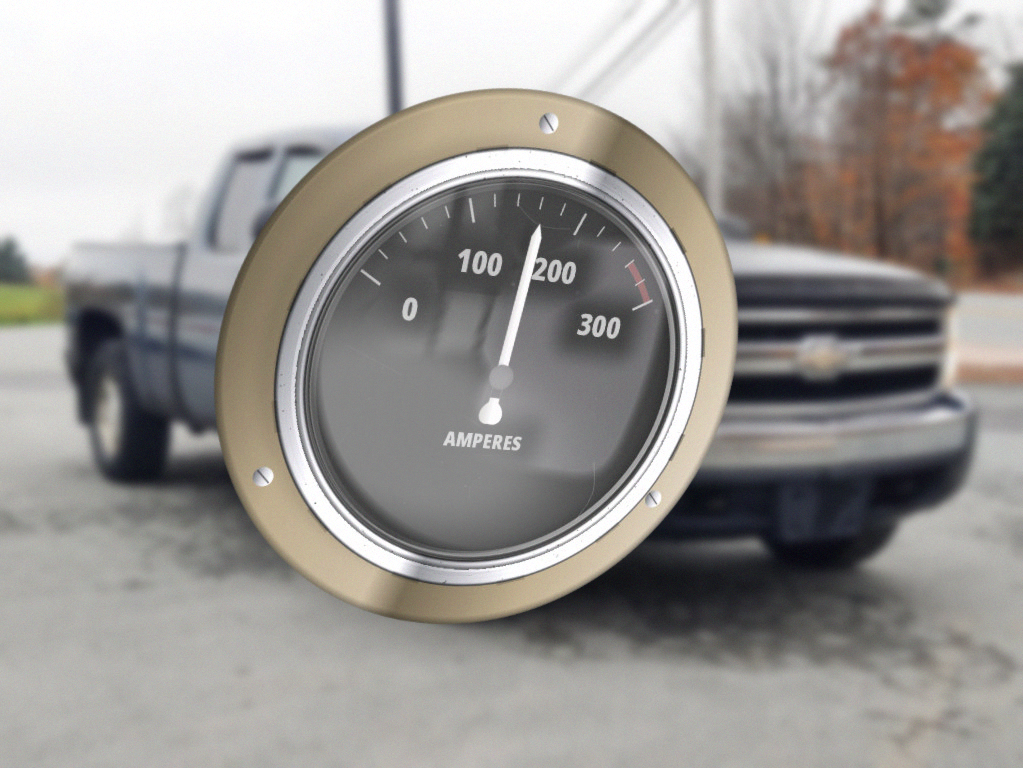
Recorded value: A 160
